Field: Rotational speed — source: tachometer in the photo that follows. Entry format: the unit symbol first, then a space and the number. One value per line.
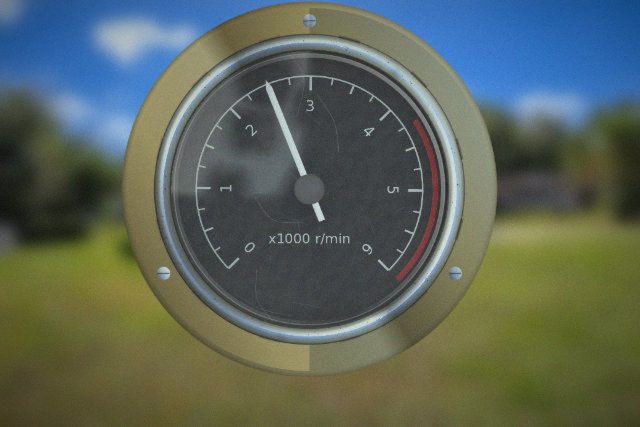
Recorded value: rpm 2500
